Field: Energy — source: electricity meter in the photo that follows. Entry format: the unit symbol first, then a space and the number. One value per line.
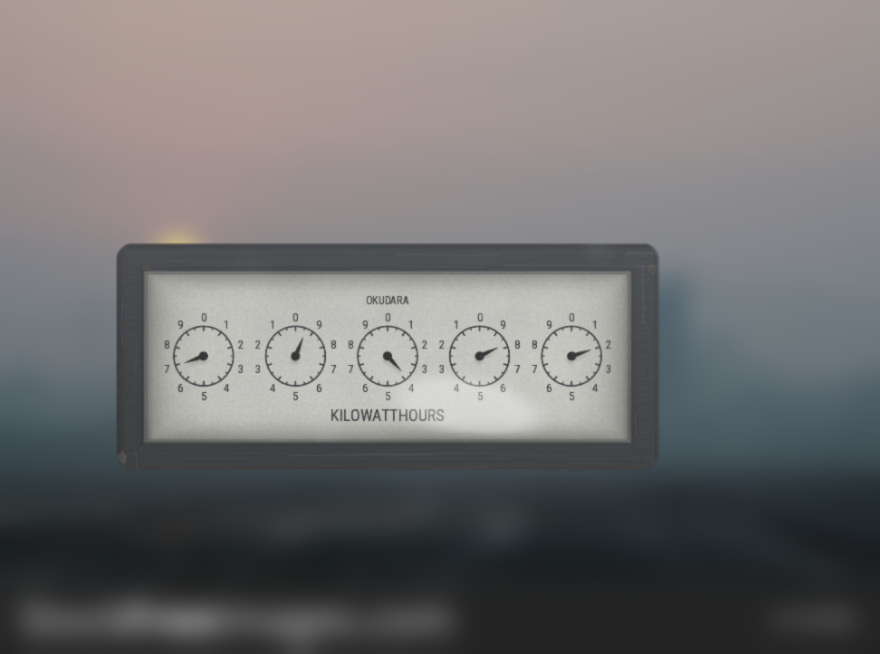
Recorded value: kWh 69382
